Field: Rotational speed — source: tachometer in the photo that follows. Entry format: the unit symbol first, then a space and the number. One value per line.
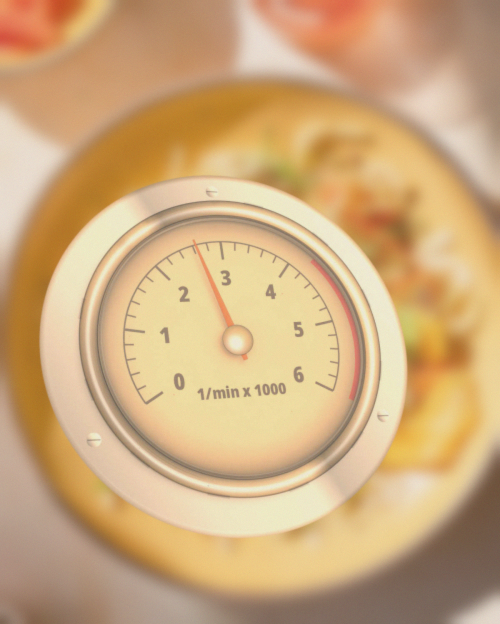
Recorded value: rpm 2600
